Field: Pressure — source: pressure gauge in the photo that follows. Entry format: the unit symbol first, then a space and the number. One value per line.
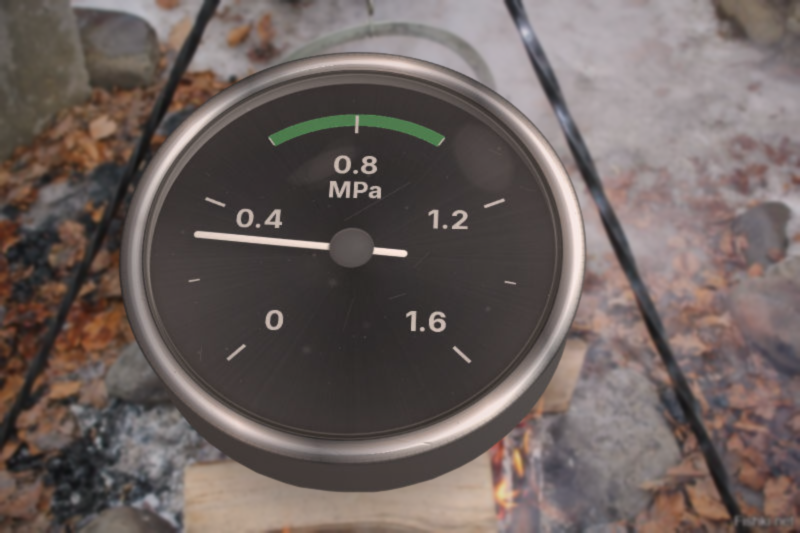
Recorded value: MPa 0.3
